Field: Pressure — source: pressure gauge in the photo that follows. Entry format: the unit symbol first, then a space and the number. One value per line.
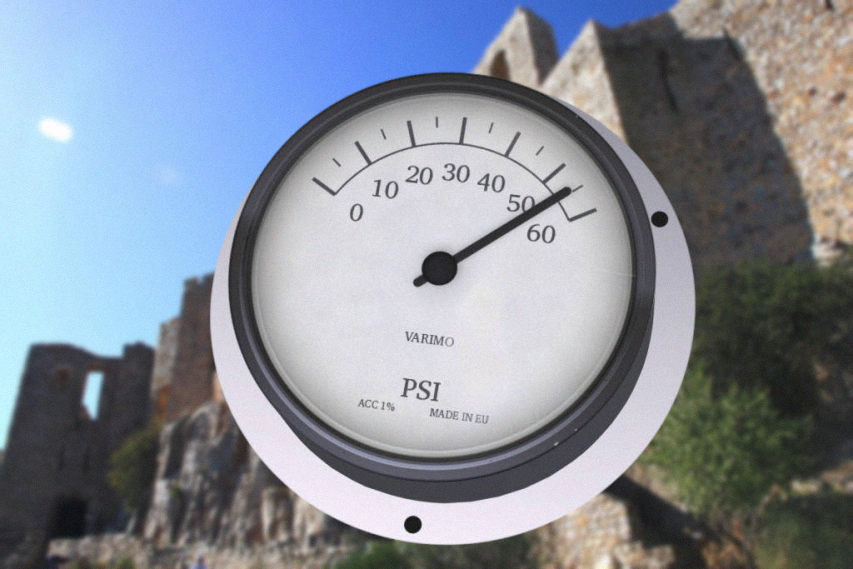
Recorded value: psi 55
